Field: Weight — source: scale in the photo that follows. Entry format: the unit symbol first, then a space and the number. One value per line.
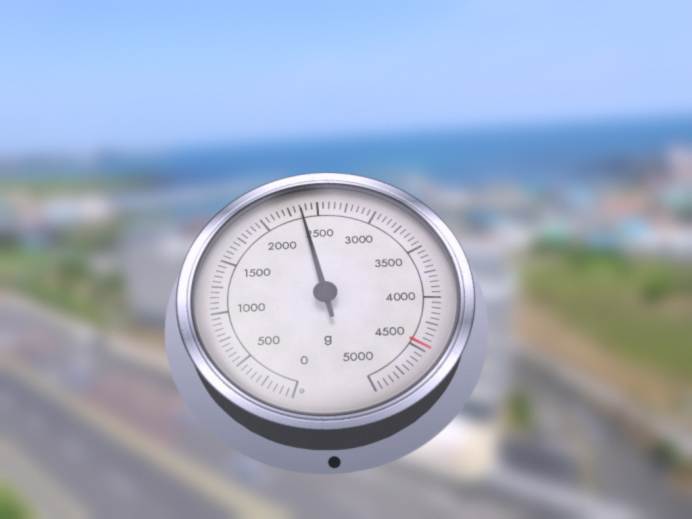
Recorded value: g 2350
